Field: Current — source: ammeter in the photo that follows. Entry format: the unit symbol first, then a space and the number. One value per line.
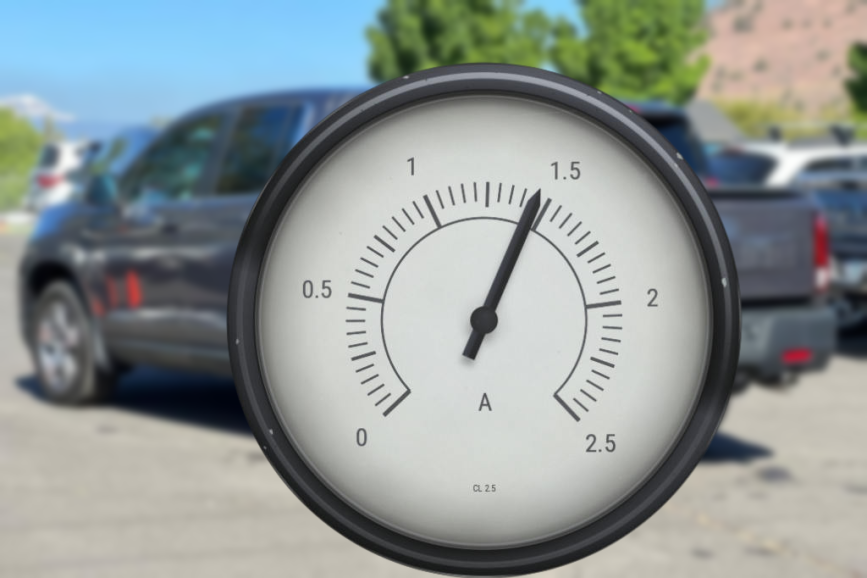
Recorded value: A 1.45
